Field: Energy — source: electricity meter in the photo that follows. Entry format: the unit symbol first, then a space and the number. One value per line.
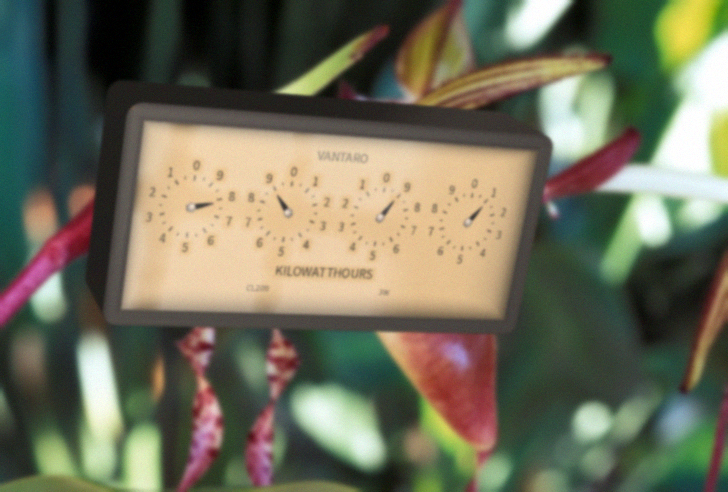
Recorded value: kWh 7891
